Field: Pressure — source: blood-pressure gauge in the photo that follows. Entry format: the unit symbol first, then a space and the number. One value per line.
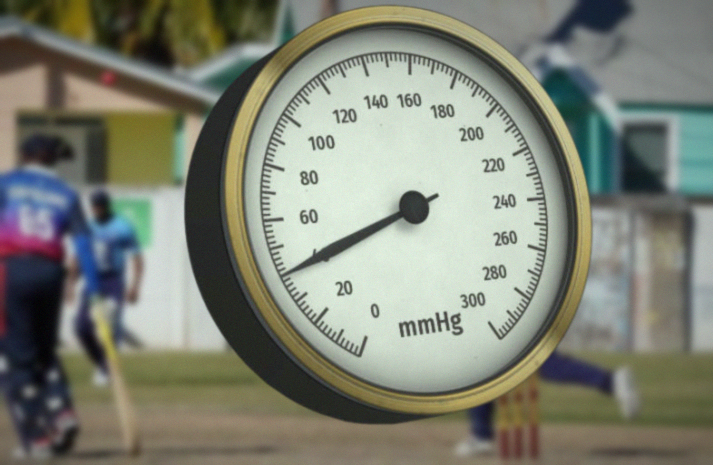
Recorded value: mmHg 40
